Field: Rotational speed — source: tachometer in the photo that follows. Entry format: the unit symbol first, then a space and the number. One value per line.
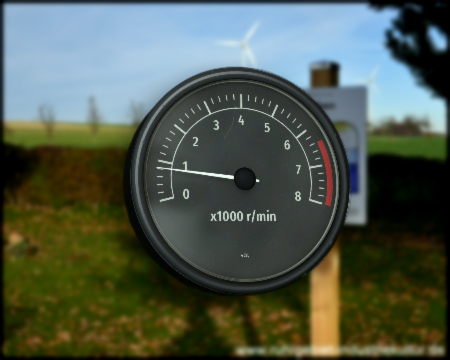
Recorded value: rpm 800
